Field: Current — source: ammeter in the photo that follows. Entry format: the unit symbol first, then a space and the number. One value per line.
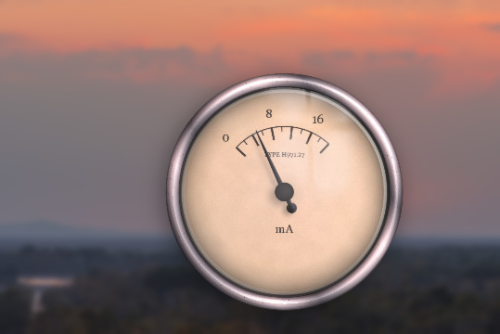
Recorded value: mA 5
